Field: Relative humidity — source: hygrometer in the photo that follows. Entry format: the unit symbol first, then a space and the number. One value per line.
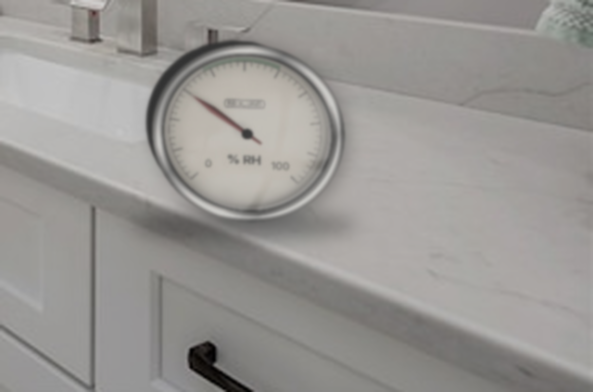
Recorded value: % 30
